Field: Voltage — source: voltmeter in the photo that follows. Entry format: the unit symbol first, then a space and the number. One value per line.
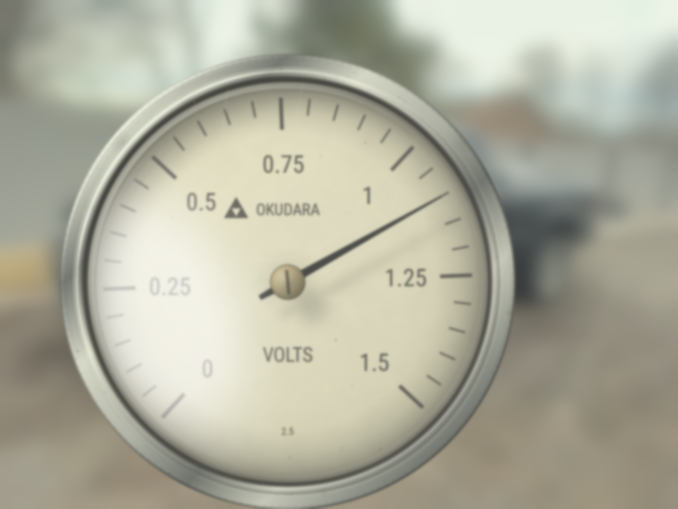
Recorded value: V 1.1
